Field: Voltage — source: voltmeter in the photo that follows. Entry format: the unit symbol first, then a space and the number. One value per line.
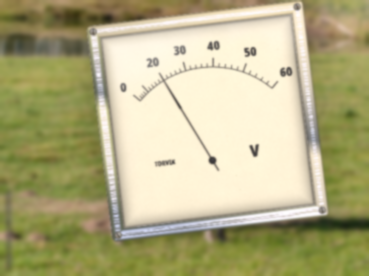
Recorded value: V 20
